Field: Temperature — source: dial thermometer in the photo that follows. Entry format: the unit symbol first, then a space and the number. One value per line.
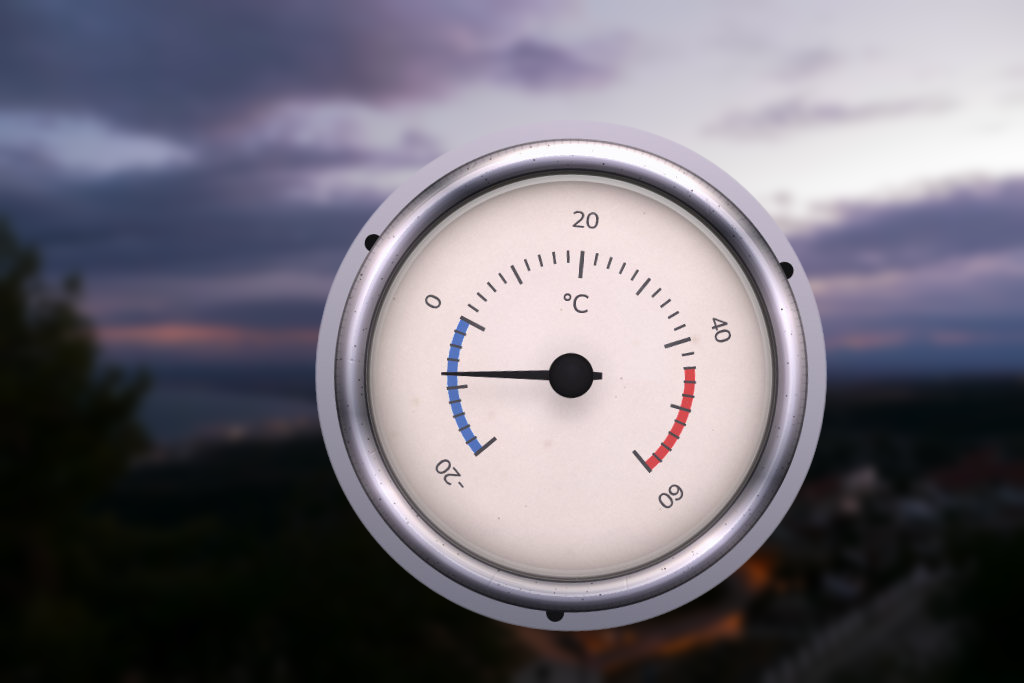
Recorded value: °C -8
